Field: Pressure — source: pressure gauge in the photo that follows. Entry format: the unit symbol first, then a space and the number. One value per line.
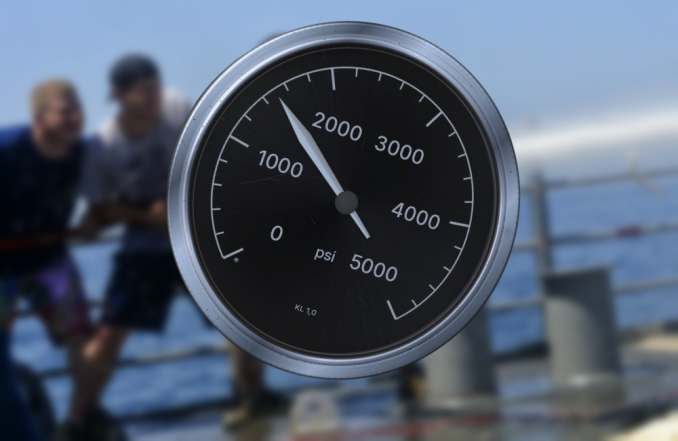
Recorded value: psi 1500
